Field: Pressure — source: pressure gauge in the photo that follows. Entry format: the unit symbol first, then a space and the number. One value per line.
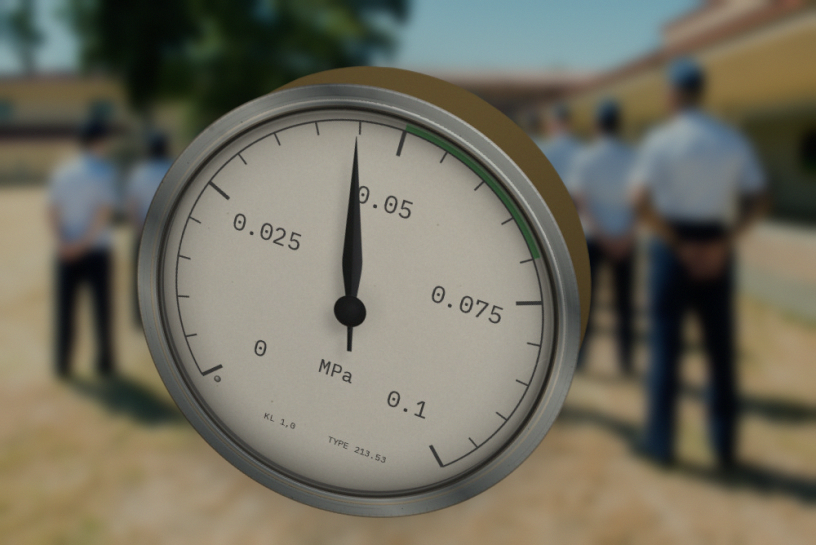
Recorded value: MPa 0.045
